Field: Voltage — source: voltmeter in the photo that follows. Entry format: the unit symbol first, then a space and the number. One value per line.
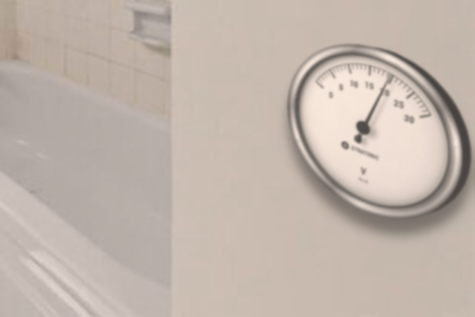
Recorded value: V 20
